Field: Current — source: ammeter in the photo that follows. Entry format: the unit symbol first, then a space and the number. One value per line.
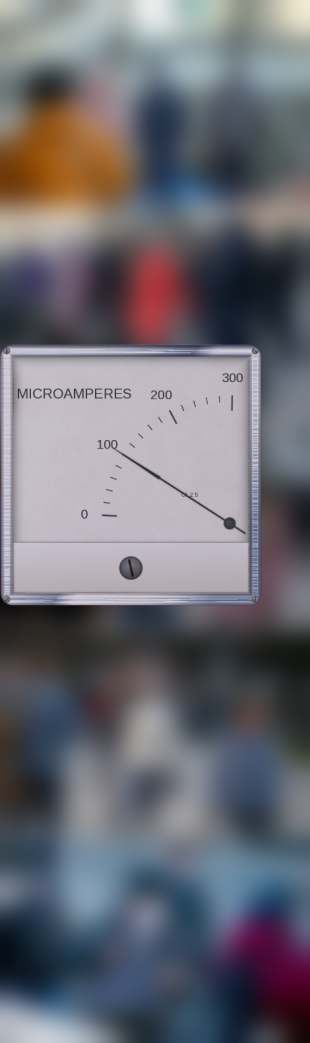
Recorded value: µA 100
